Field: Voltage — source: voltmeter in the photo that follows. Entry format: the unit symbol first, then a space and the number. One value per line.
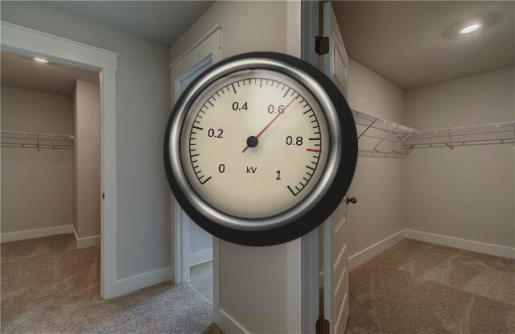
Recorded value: kV 0.64
